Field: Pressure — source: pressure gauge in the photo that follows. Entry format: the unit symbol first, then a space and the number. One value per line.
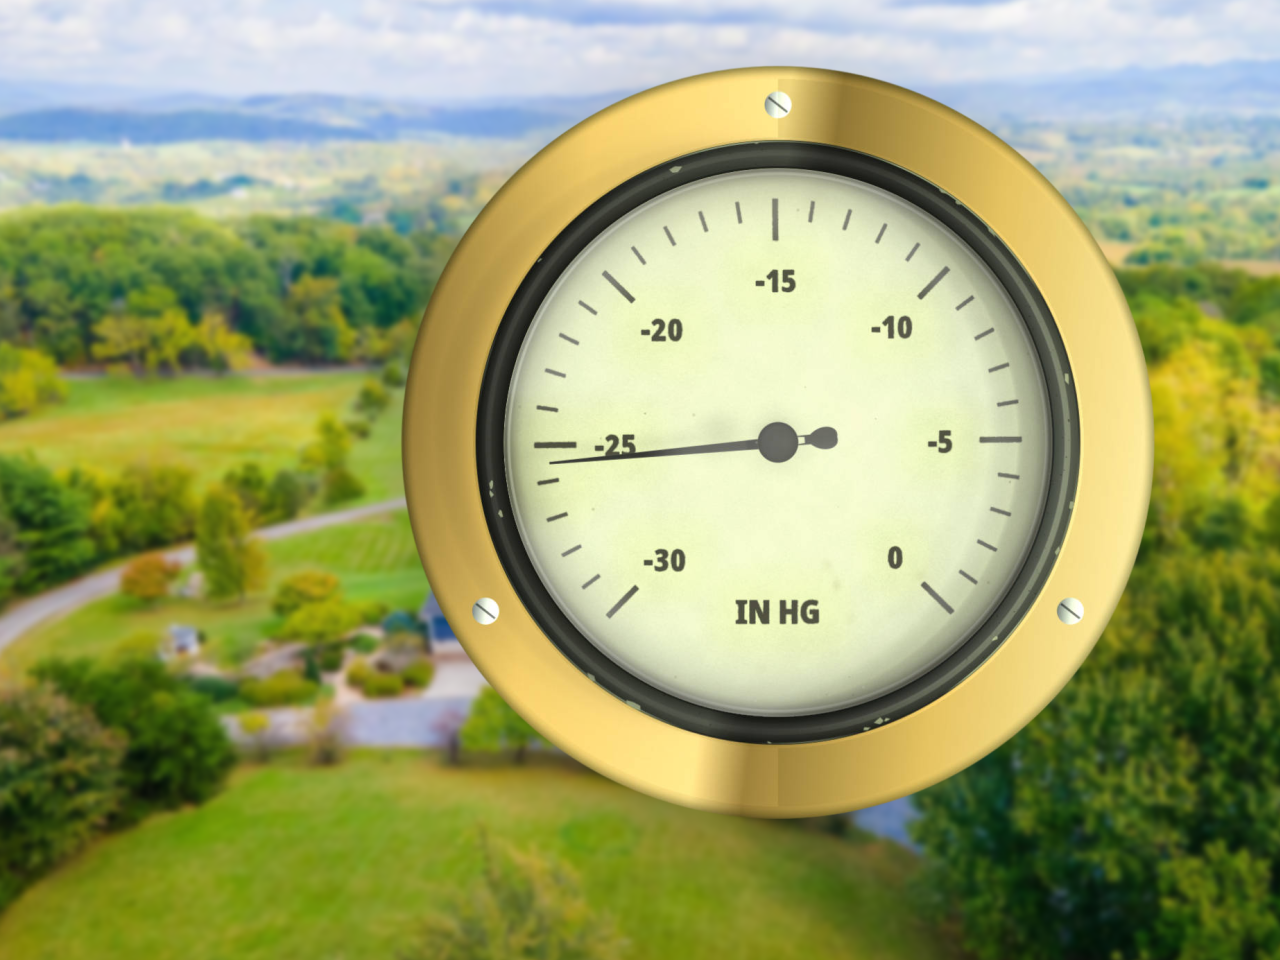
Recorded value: inHg -25.5
